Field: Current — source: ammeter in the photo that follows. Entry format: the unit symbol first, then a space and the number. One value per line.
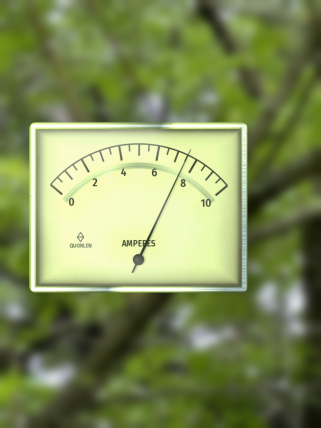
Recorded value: A 7.5
